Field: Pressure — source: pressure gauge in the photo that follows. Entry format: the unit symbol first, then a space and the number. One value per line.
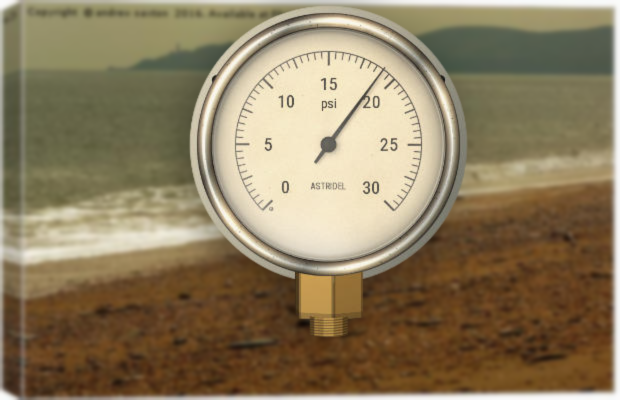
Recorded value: psi 19
